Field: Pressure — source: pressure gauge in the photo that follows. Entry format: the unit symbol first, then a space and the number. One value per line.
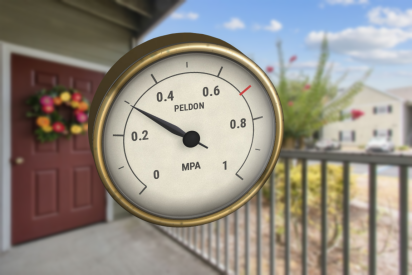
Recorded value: MPa 0.3
